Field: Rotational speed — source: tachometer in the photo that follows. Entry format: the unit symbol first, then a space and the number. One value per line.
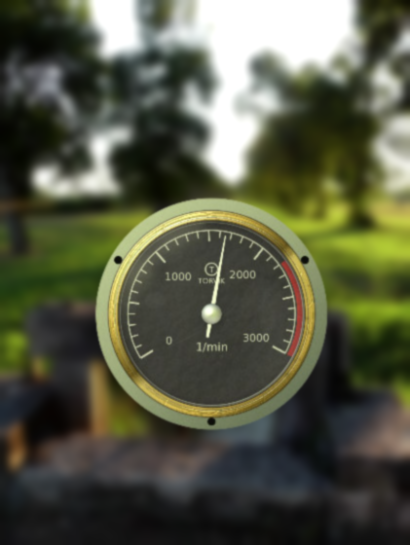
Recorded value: rpm 1650
